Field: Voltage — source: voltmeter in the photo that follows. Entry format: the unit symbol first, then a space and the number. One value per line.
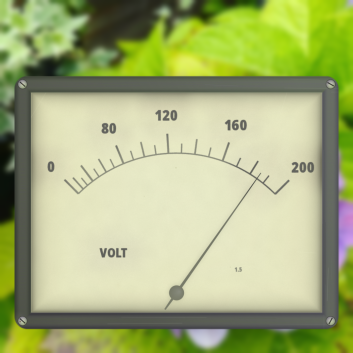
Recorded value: V 185
